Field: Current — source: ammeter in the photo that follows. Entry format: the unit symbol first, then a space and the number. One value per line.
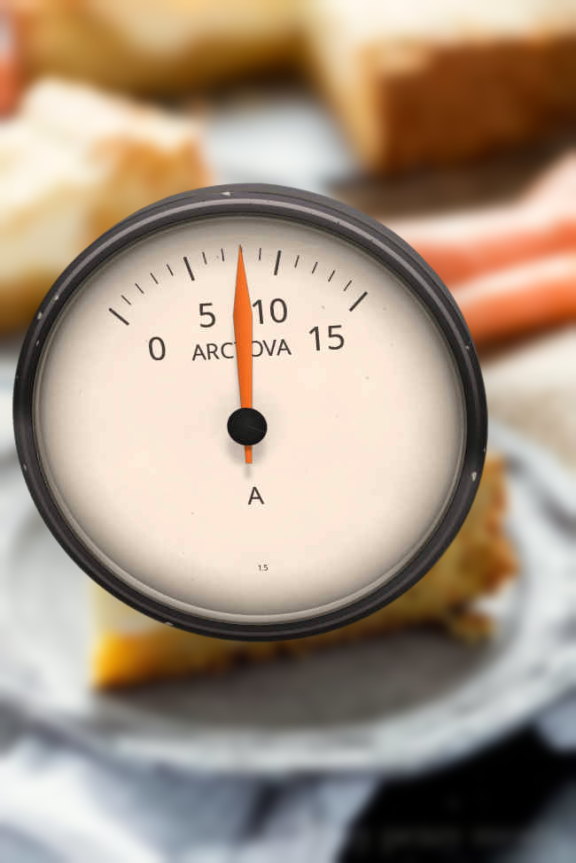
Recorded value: A 8
